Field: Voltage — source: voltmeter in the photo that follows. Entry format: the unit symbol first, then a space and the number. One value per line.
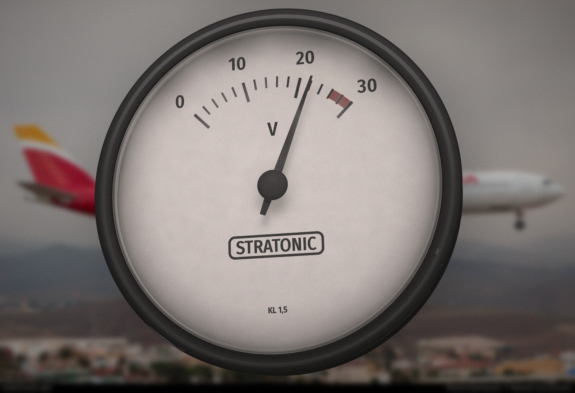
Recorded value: V 22
